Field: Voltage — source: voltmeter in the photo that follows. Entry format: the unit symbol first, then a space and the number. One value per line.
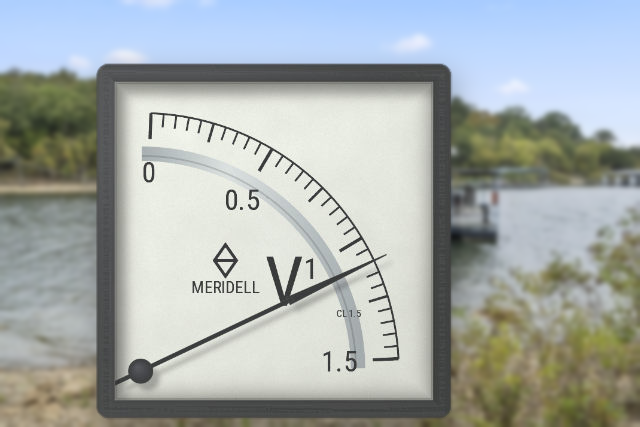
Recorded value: V 1.1
